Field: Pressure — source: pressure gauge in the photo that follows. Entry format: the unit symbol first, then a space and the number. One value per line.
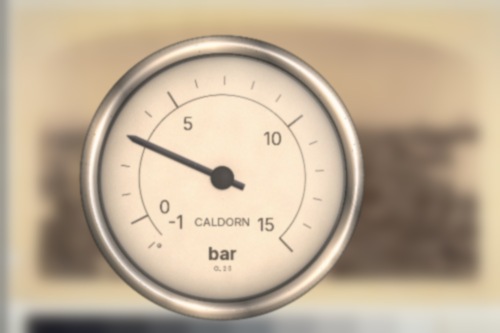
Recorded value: bar 3
